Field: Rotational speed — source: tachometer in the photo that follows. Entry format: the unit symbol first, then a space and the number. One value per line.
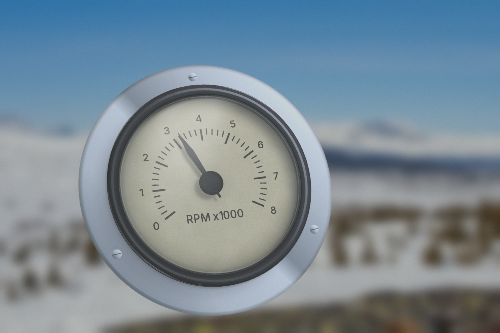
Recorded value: rpm 3200
